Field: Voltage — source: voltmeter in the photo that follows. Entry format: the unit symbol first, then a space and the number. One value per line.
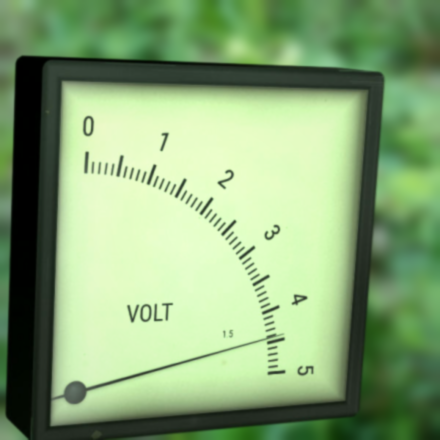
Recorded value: V 4.4
